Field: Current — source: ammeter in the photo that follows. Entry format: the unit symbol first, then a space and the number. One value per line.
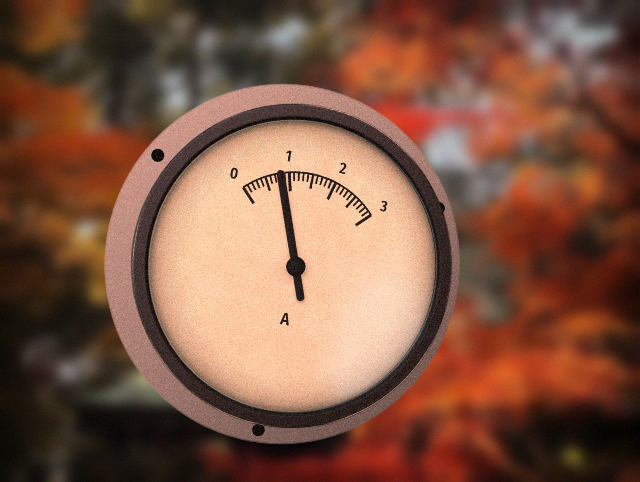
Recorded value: A 0.8
